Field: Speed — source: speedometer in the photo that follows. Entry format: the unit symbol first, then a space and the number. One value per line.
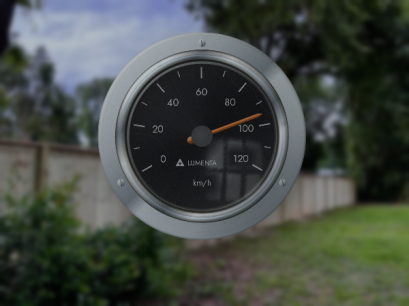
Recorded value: km/h 95
